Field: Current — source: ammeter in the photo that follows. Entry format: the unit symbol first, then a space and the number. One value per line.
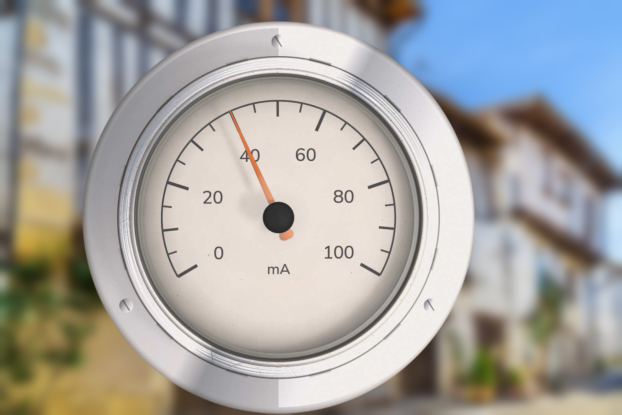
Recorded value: mA 40
